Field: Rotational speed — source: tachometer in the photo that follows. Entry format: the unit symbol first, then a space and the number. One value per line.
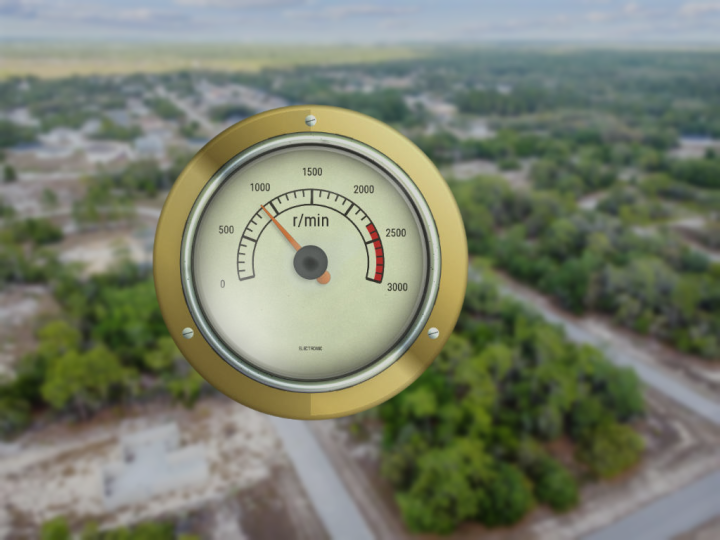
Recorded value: rpm 900
